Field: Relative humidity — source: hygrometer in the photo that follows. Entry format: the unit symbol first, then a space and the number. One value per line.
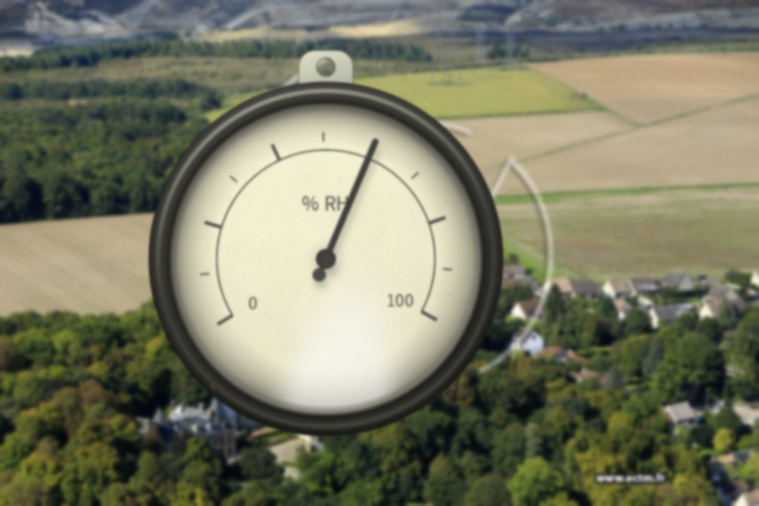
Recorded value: % 60
